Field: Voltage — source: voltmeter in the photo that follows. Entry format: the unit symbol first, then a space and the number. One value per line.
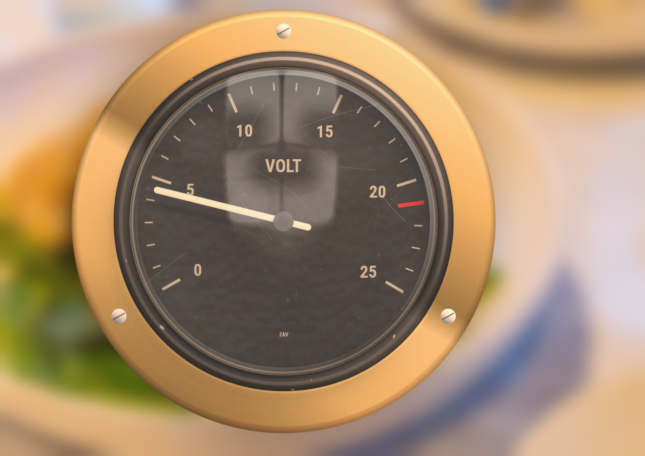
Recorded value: V 4.5
